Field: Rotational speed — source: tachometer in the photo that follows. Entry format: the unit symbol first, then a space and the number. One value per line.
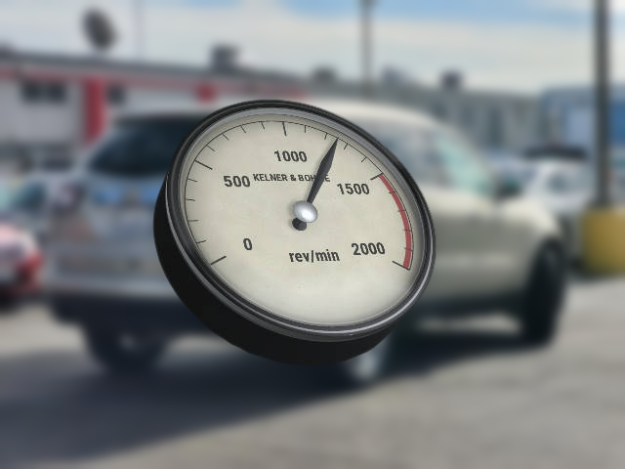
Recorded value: rpm 1250
